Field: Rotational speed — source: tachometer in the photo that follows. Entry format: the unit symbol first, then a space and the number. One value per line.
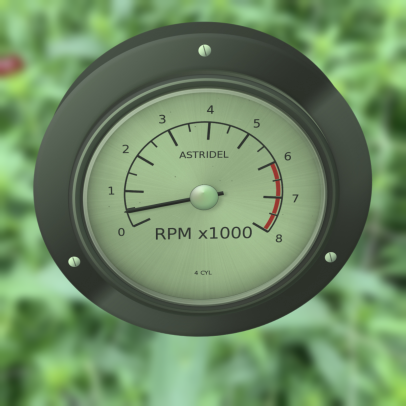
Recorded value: rpm 500
